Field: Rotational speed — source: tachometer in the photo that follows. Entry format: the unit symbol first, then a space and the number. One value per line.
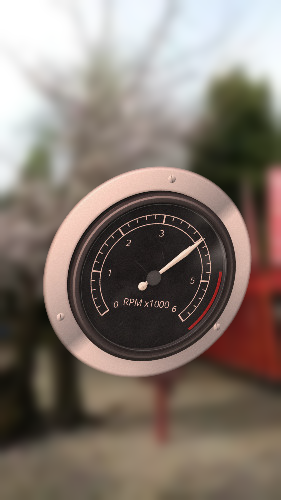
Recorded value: rpm 4000
